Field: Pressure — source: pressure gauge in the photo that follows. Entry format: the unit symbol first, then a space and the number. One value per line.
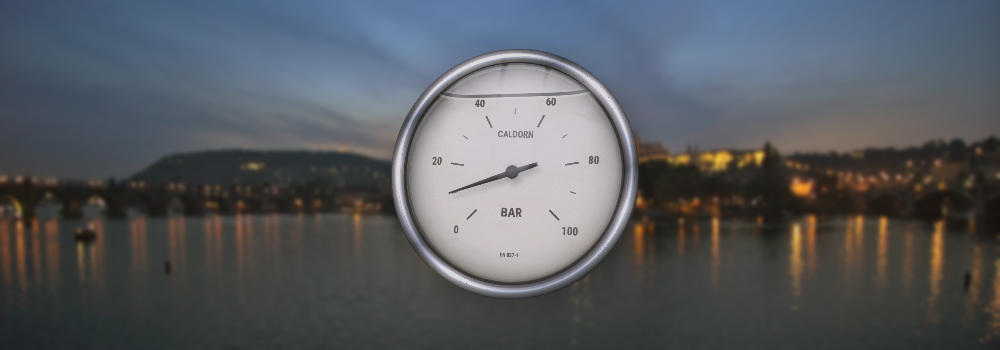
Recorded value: bar 10
